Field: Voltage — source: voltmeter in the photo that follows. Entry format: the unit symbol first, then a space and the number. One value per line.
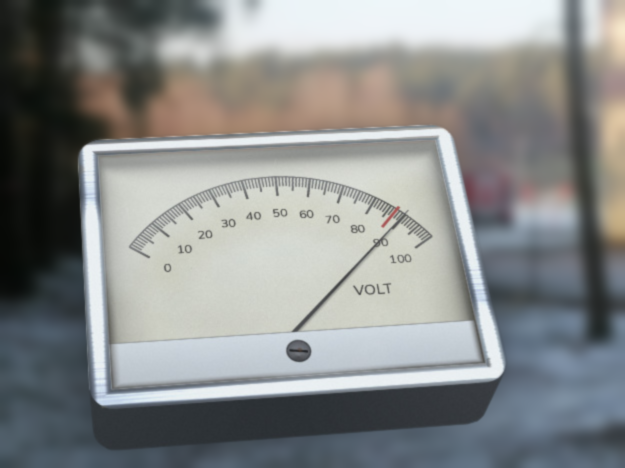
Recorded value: V 90
